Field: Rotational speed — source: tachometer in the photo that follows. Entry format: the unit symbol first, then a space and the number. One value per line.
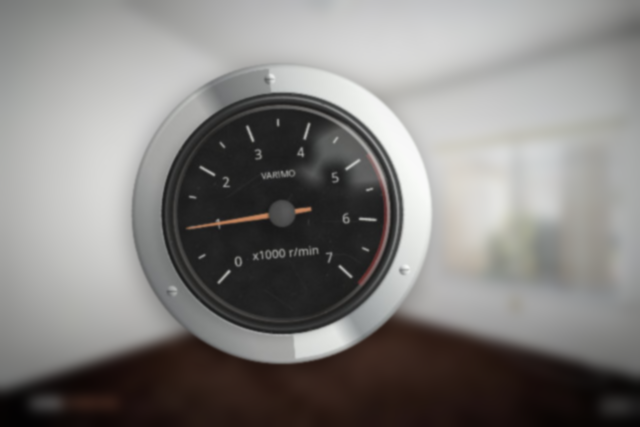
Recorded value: rpm 1000
